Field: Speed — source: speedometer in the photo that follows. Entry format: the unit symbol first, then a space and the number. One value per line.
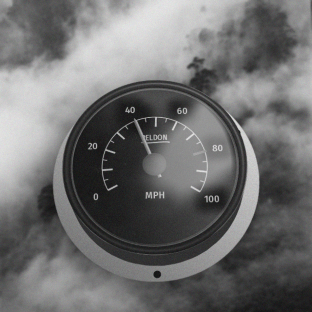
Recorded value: mph 40
